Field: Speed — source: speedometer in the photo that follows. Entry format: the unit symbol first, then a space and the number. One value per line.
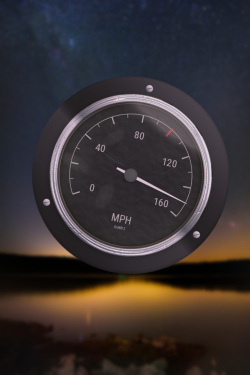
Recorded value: mph 150
